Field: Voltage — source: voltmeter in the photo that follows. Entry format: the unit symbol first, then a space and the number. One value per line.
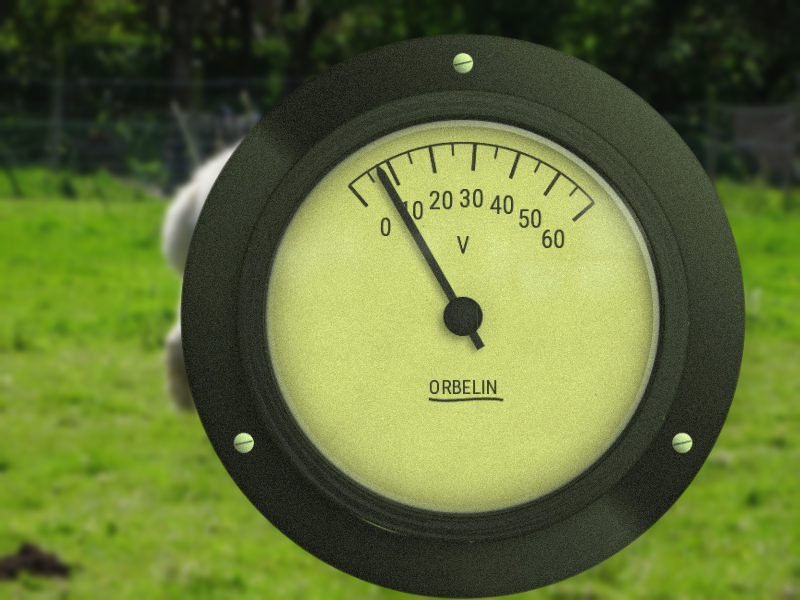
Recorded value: V 7.5
